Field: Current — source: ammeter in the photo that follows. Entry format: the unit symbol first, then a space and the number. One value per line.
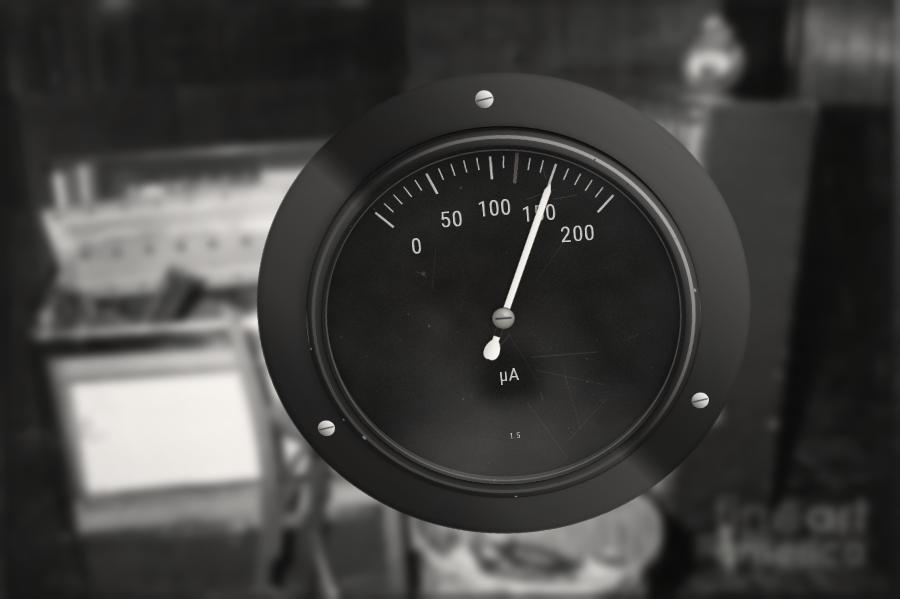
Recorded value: µA 150
